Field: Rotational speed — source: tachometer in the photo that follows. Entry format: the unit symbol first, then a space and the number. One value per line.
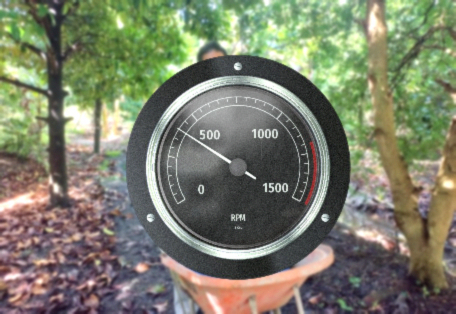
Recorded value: rpm 400
